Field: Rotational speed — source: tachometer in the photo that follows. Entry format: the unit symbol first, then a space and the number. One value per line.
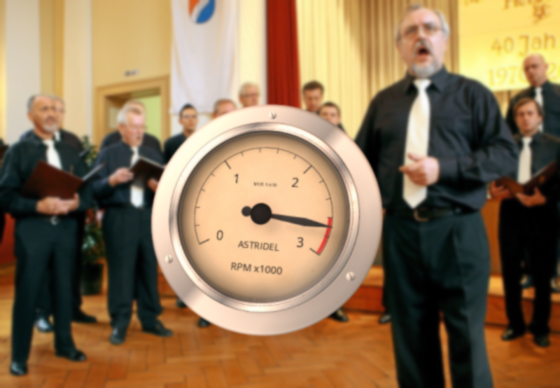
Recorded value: rpm 2700
